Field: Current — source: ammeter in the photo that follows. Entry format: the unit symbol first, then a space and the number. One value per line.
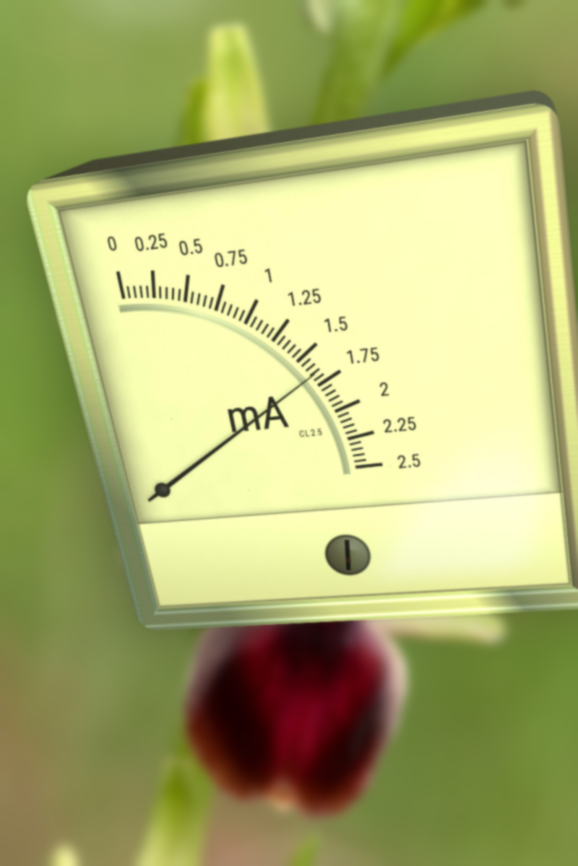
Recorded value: mA 1.65
